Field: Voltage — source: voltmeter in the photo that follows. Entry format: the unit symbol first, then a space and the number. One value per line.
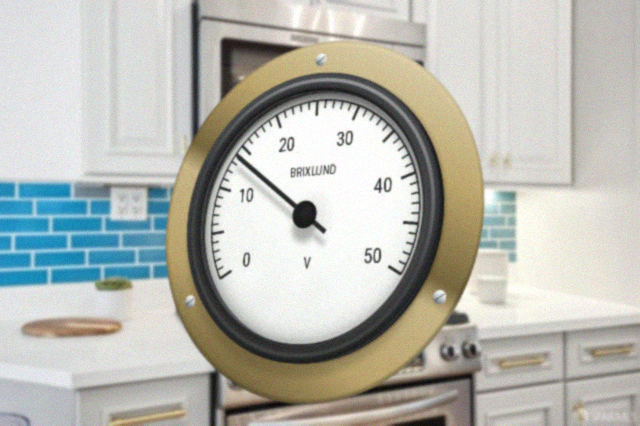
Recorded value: V 14
